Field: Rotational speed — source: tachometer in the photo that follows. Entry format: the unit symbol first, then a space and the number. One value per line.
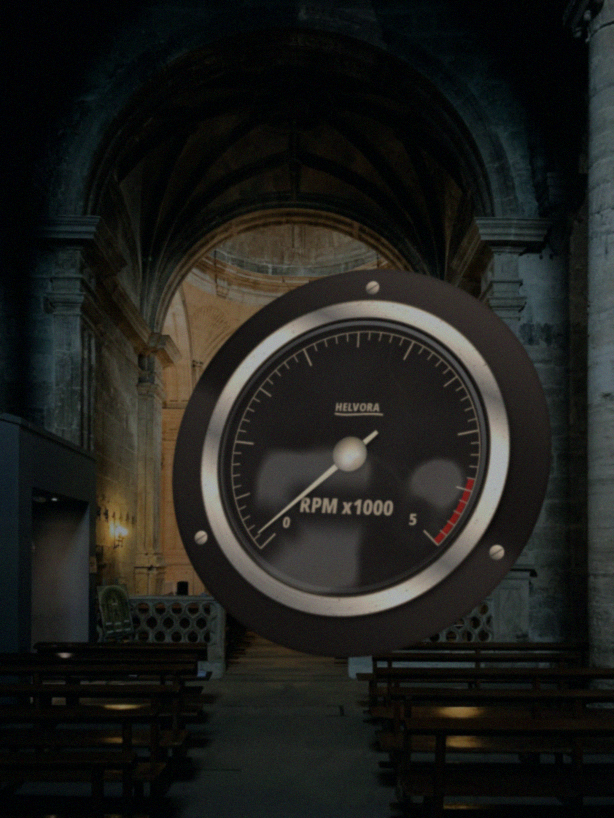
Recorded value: rpm 100
